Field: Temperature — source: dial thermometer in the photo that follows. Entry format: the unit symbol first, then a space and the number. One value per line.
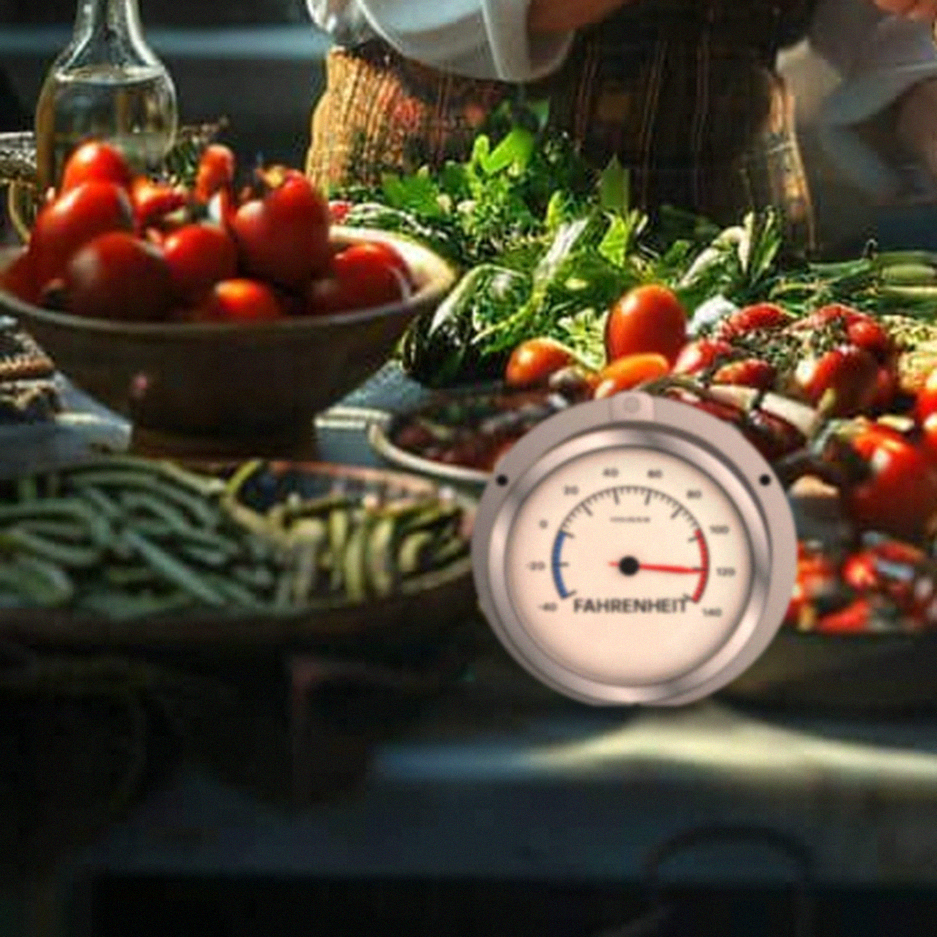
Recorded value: °F 120
